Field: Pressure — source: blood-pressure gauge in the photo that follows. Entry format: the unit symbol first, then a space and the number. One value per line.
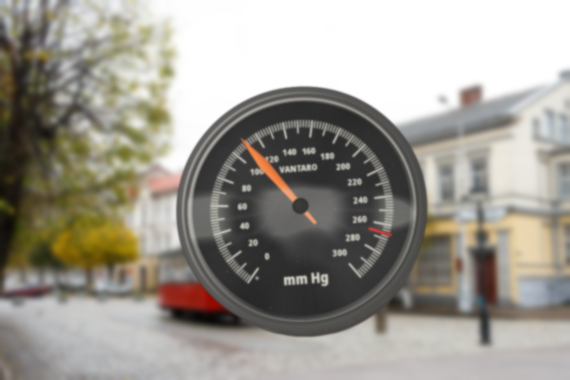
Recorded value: mmHg 110
